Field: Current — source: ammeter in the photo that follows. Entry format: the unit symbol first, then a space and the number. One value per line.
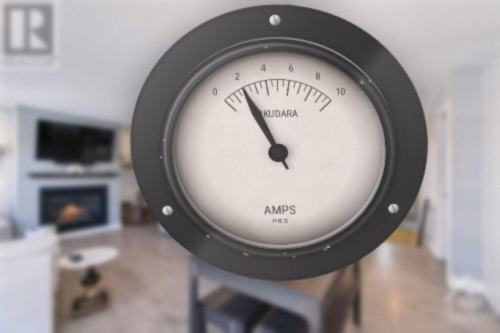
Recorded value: A 2
